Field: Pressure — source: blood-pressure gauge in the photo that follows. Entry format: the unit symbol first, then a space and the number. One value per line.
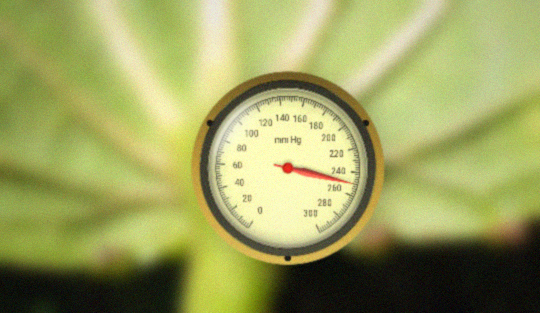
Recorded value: mmHg 250
